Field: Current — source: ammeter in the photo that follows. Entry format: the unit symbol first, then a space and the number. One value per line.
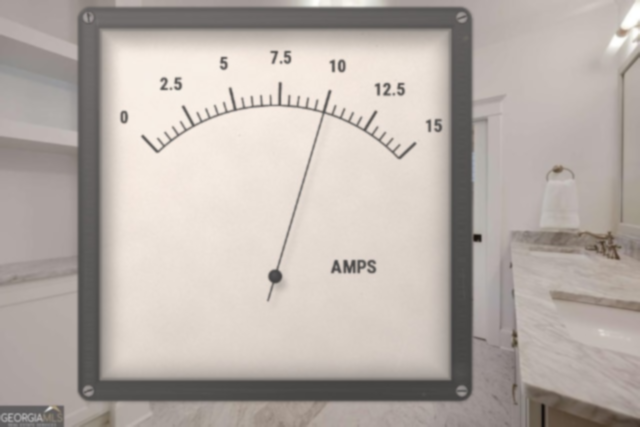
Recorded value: A 10
